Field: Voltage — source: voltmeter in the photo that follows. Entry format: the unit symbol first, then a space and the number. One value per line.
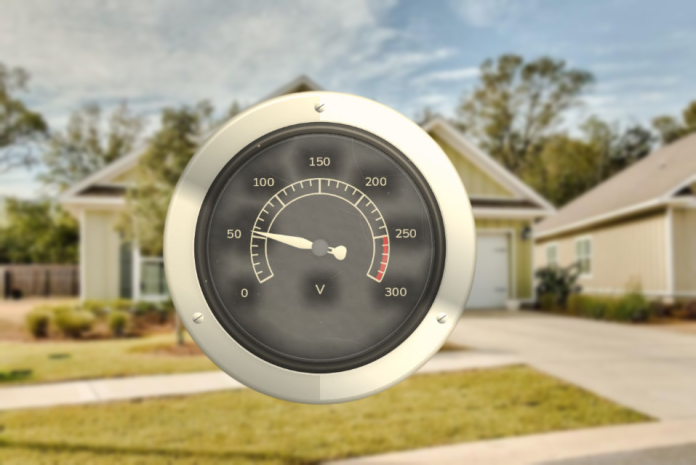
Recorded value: V 55
